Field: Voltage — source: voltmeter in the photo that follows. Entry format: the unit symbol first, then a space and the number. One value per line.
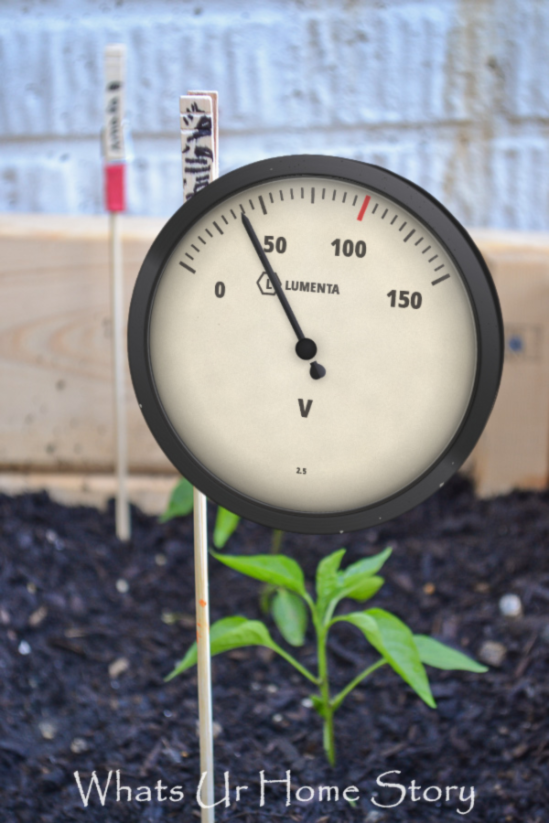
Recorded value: V 40
